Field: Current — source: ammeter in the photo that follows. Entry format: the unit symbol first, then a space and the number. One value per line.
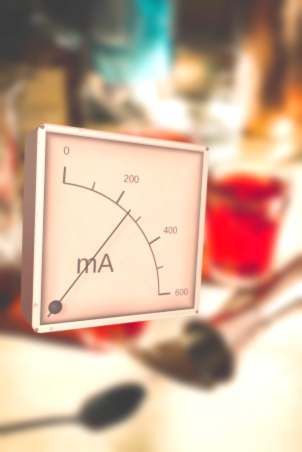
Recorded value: mA 250
